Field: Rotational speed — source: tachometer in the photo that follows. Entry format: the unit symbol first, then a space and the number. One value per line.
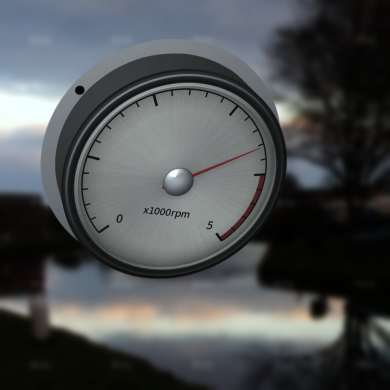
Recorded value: rpm 3600
